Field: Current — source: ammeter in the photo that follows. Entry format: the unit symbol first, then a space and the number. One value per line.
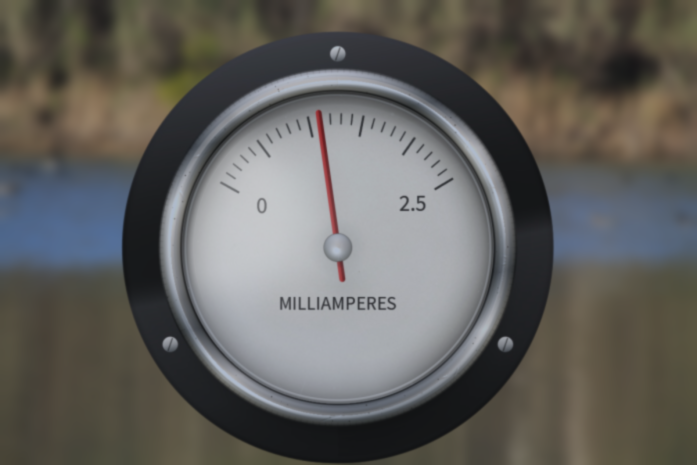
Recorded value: mA 1.1
